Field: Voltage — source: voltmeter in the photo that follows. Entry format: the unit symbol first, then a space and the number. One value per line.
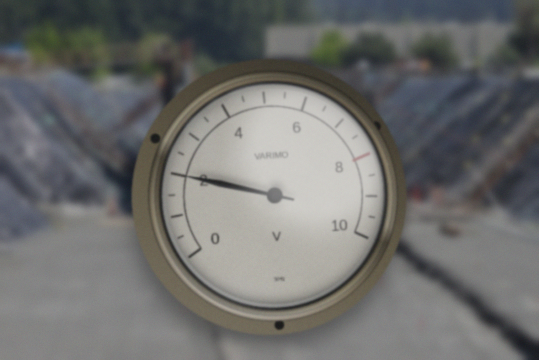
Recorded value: V 2
